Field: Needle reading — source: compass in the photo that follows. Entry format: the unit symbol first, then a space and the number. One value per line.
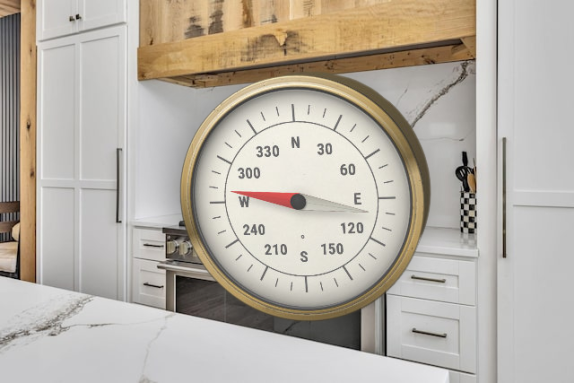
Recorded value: ° 280
